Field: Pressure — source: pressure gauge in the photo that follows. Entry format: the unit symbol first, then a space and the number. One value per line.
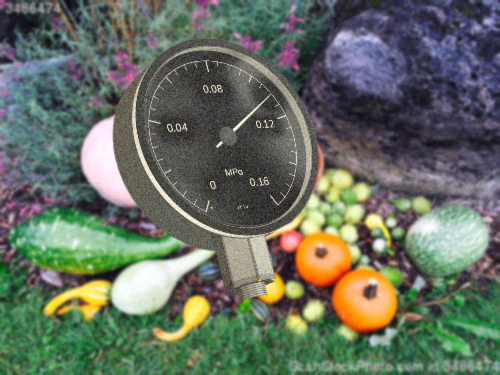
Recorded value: MPa 0.11
